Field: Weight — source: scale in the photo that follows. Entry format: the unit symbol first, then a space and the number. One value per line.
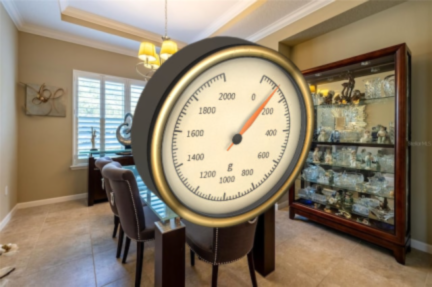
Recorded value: g 100
